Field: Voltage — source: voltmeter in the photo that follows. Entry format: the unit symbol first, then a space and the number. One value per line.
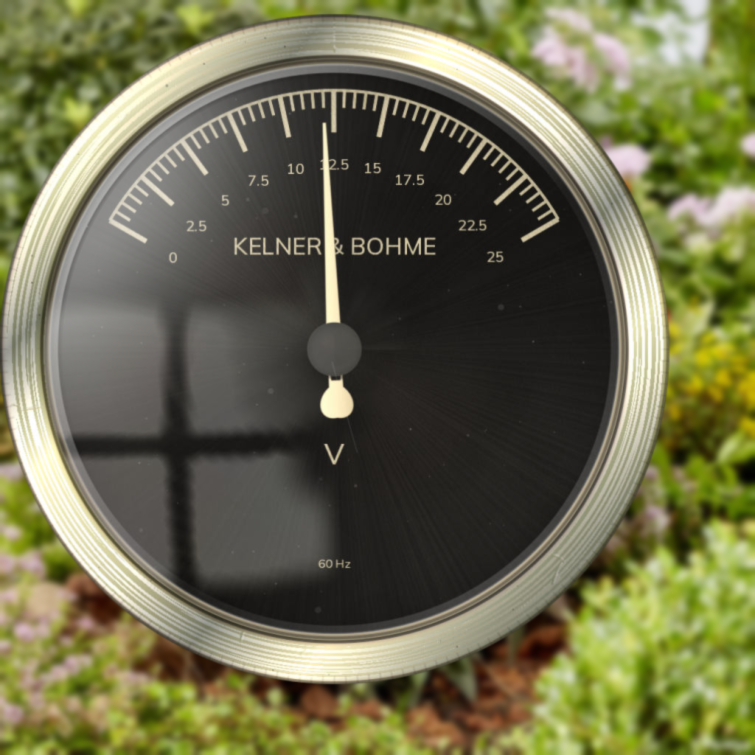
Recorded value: V 12
